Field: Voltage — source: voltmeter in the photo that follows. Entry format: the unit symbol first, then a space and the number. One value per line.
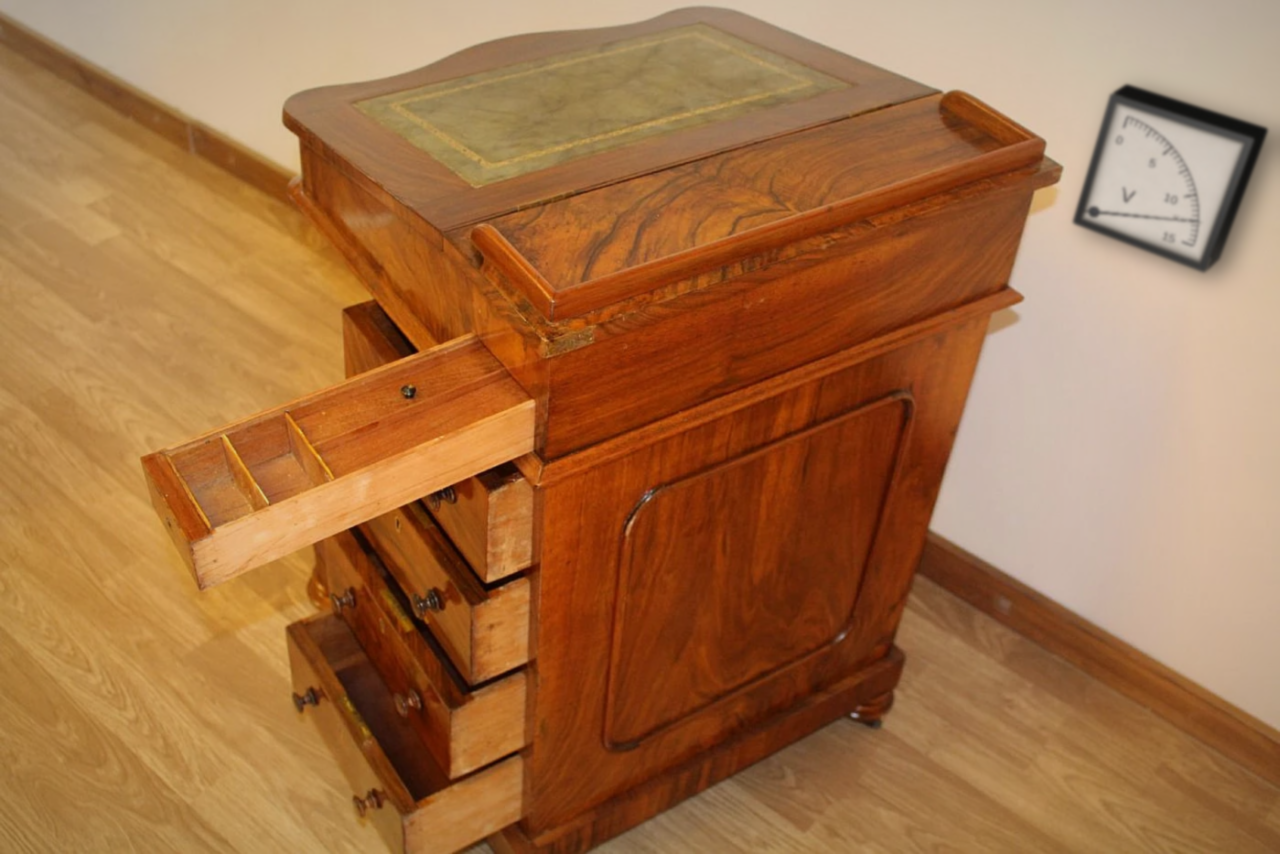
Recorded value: V 12.5
